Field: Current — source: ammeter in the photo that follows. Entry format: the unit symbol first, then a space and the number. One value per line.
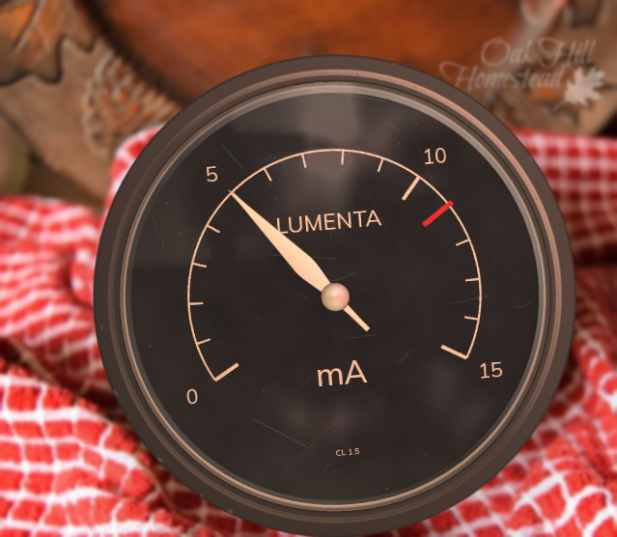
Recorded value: mA 5
